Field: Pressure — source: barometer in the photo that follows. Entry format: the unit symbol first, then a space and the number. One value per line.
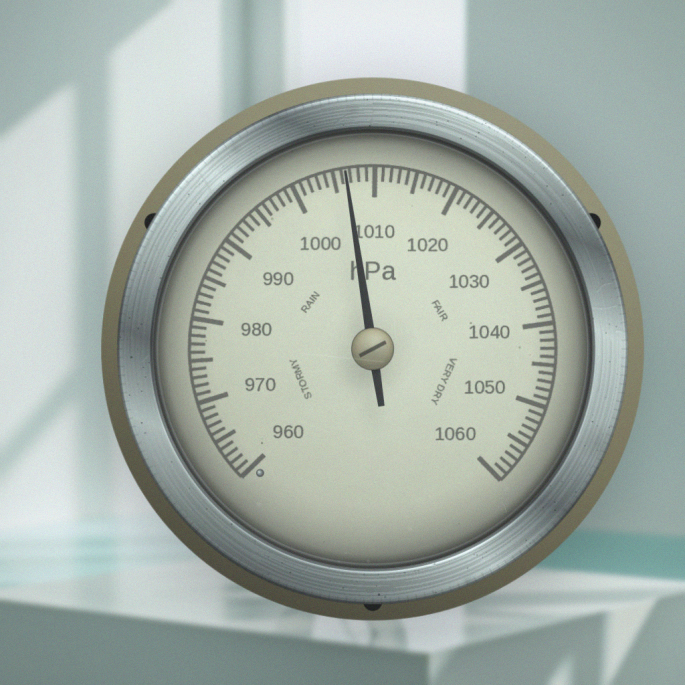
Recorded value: hPa 1006.5
